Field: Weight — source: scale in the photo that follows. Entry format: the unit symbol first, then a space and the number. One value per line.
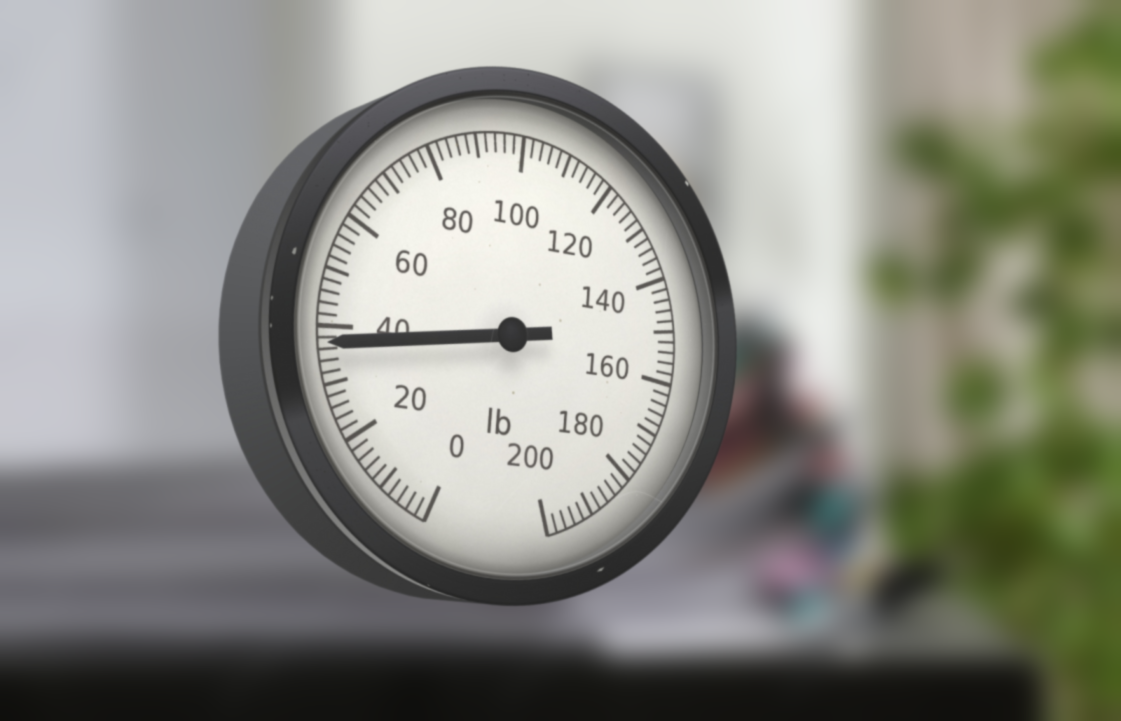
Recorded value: lb 37
